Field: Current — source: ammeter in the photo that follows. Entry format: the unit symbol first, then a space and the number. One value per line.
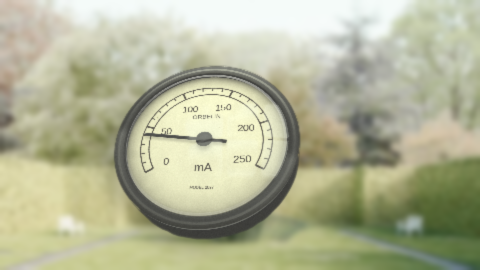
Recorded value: mA 40
